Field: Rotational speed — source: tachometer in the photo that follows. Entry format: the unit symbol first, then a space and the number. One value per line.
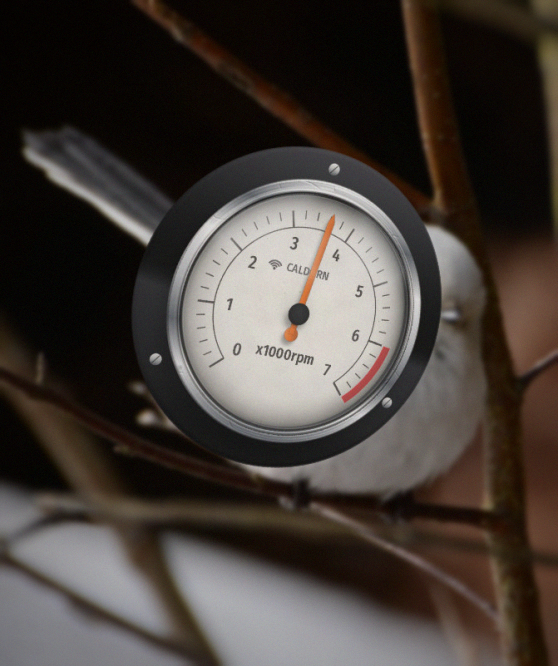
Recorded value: rpm 3600
